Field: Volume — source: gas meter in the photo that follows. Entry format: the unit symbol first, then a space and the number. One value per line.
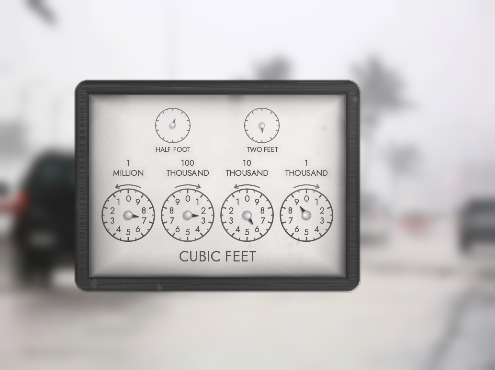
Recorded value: ft³ 725900
